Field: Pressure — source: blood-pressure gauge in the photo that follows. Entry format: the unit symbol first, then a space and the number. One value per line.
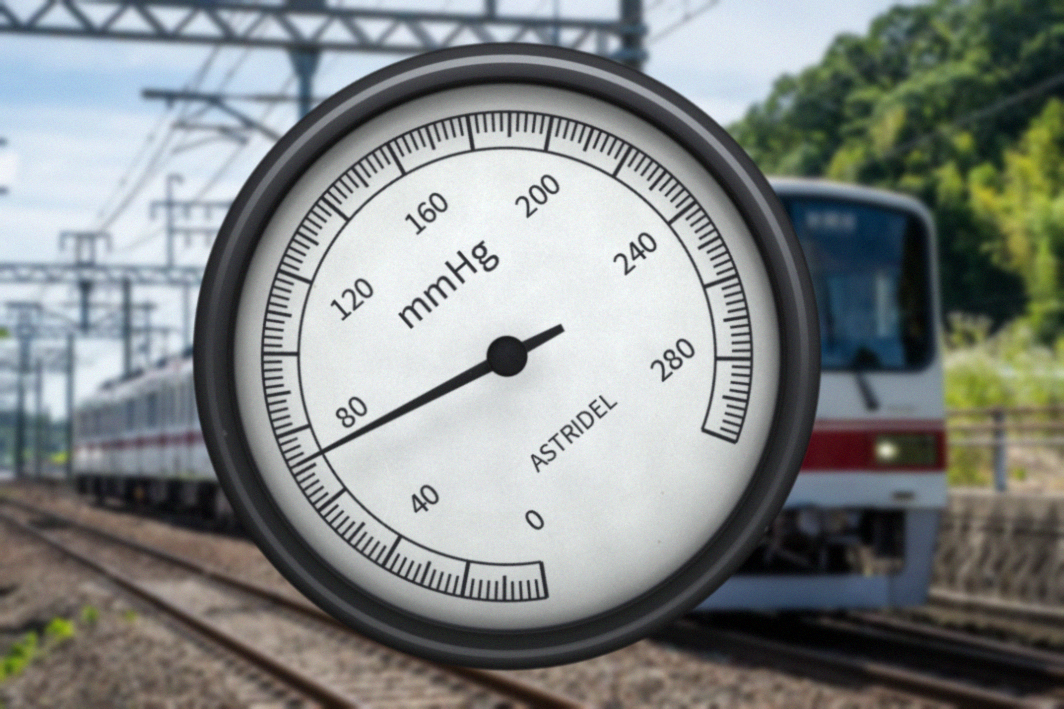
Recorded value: mmHg 72
